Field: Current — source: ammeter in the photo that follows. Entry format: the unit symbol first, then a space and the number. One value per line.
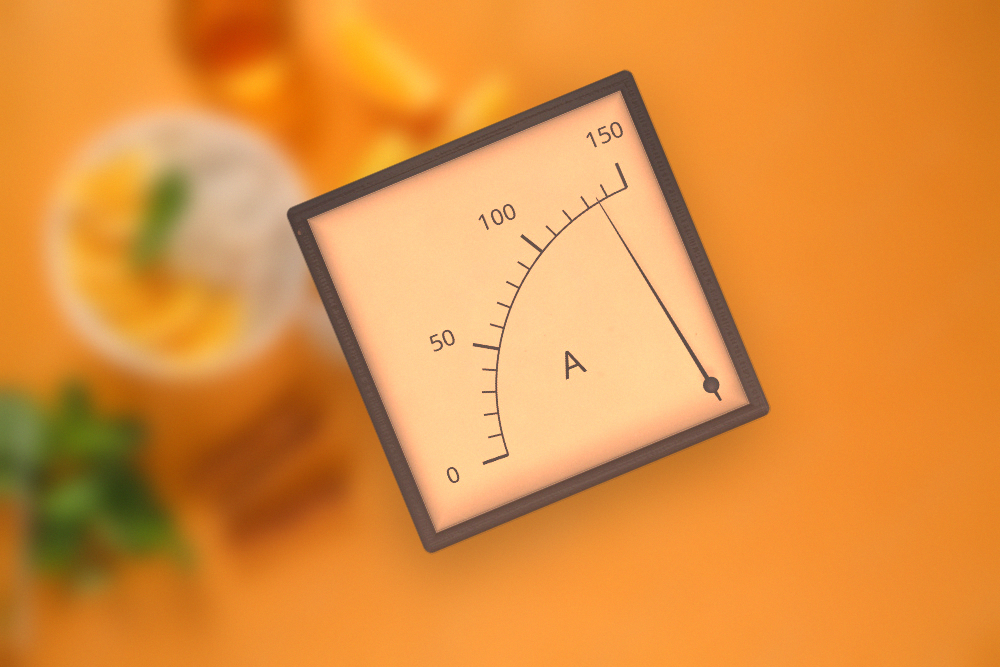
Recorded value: A 135
